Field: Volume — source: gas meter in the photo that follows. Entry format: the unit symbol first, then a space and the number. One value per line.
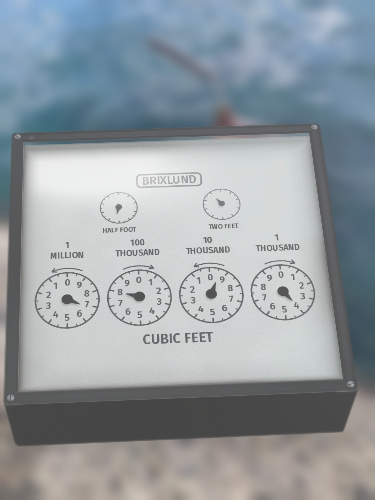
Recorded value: ft³ 679400
